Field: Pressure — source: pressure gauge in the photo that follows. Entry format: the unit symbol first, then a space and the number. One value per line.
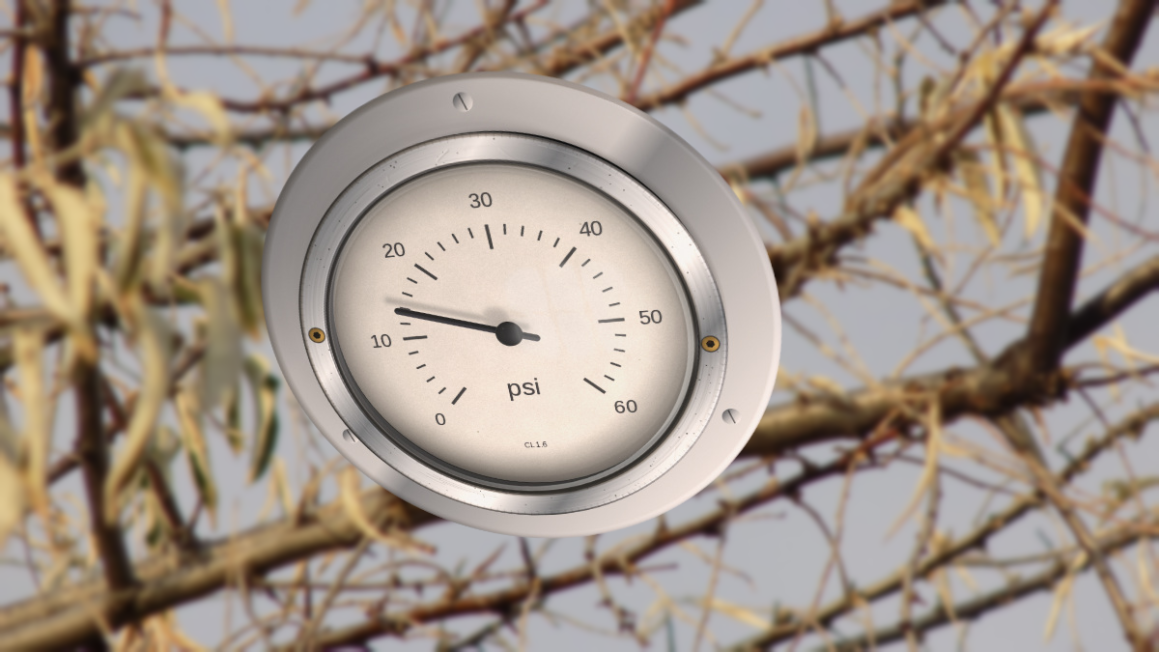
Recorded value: psi 14
